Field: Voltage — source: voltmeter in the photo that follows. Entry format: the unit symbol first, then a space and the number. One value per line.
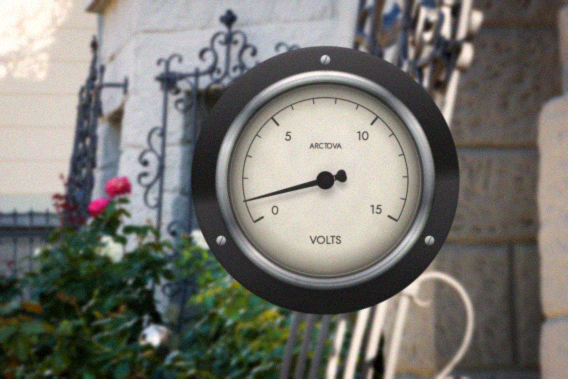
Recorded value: V 1
